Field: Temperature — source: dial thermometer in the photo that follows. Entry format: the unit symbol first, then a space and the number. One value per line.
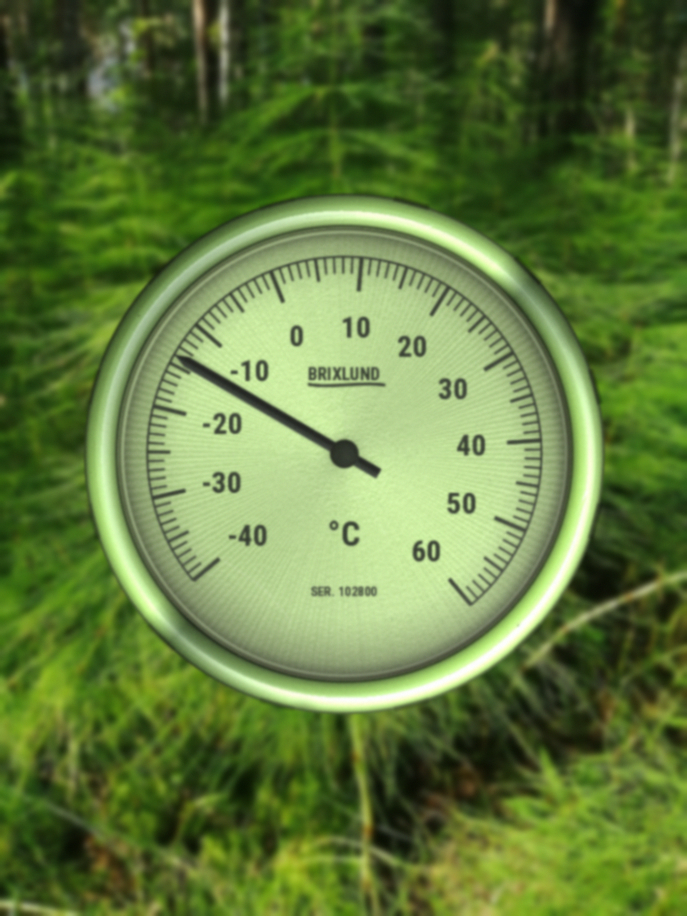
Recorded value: °C -14
